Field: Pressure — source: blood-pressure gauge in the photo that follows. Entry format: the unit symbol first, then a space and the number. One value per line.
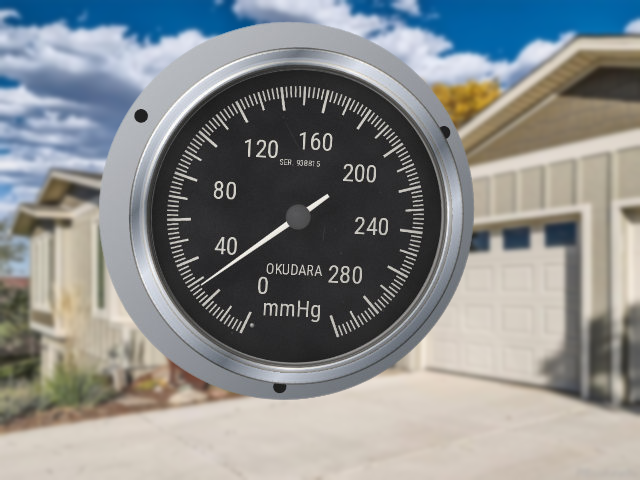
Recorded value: mmHg 28
